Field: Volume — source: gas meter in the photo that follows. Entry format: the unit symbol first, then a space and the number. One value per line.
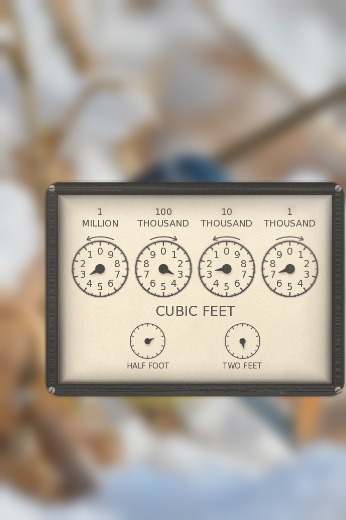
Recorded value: ft³ 332700
